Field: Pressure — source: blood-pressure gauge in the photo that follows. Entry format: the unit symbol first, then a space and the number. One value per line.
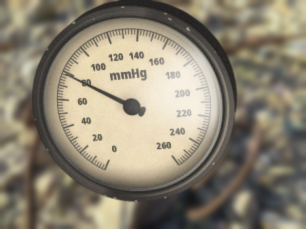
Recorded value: mmHg 80
